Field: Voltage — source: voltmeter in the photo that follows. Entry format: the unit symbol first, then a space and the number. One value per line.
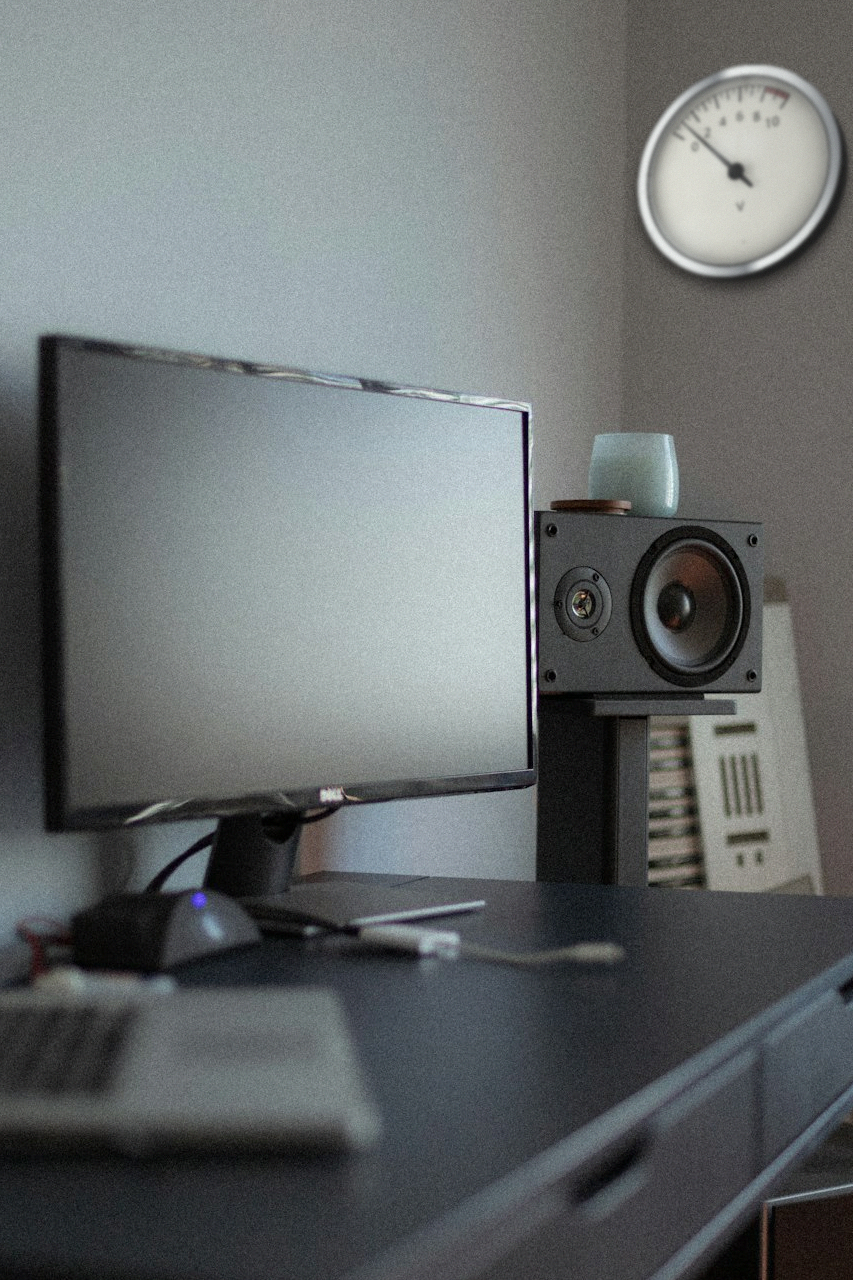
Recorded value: V 1
